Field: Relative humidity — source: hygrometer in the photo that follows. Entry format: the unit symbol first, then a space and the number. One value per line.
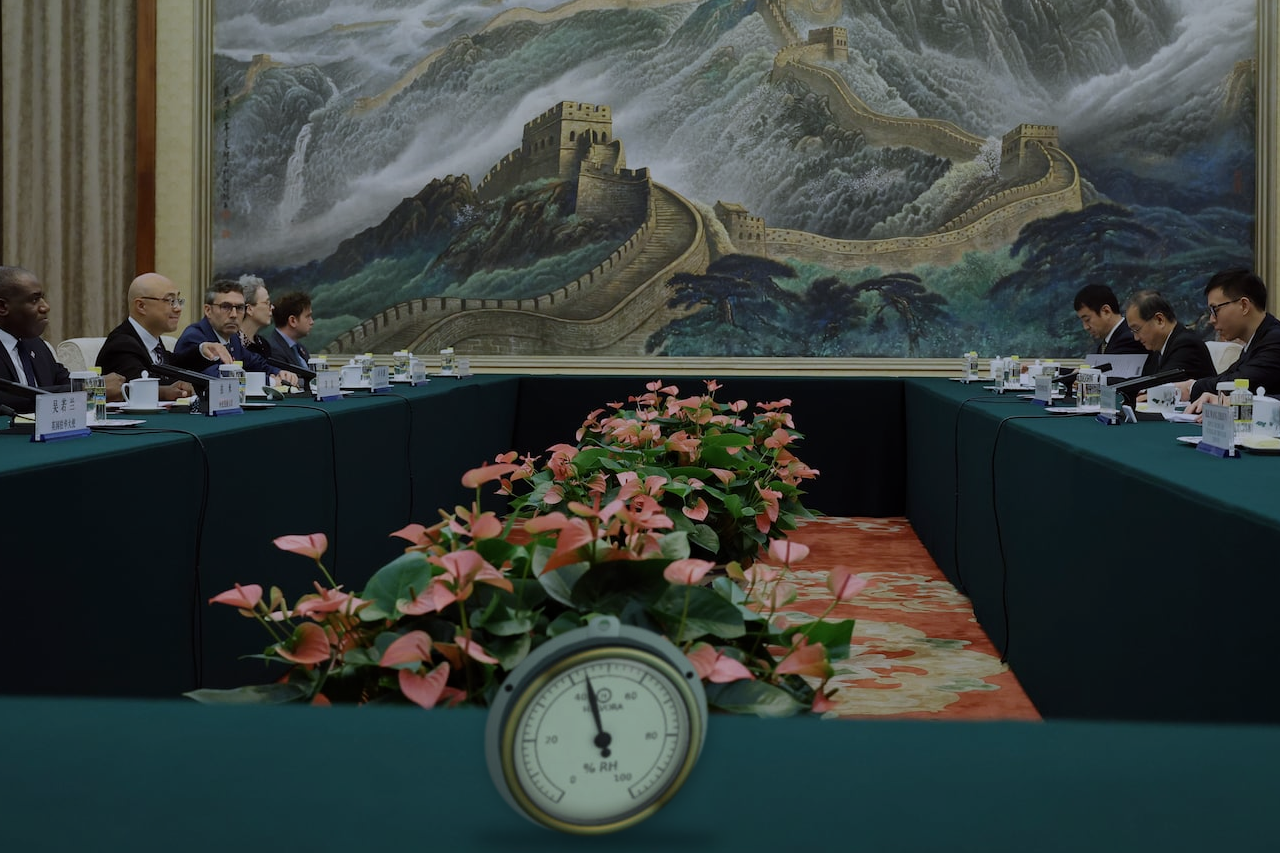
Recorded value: % 44
